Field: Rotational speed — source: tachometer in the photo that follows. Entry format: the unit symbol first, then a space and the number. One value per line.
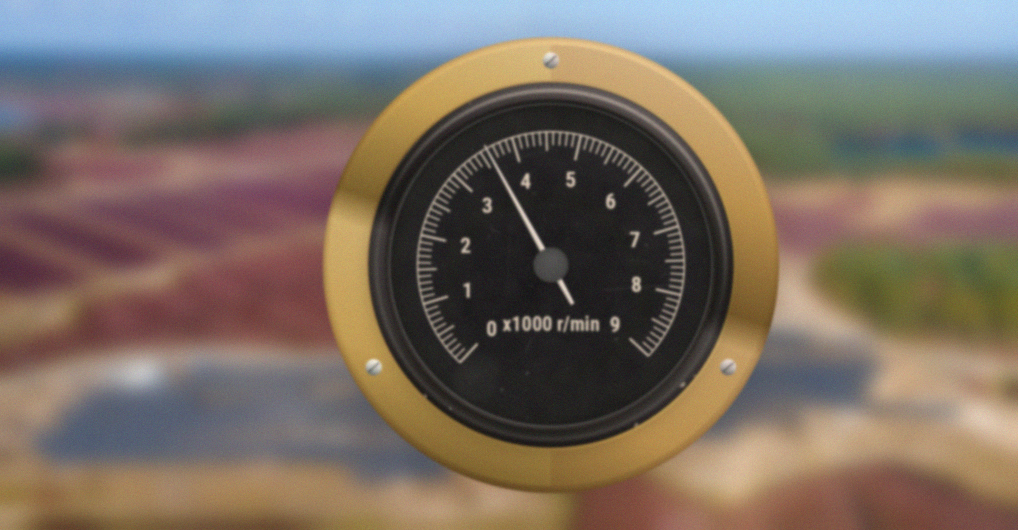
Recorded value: rpm 3600
